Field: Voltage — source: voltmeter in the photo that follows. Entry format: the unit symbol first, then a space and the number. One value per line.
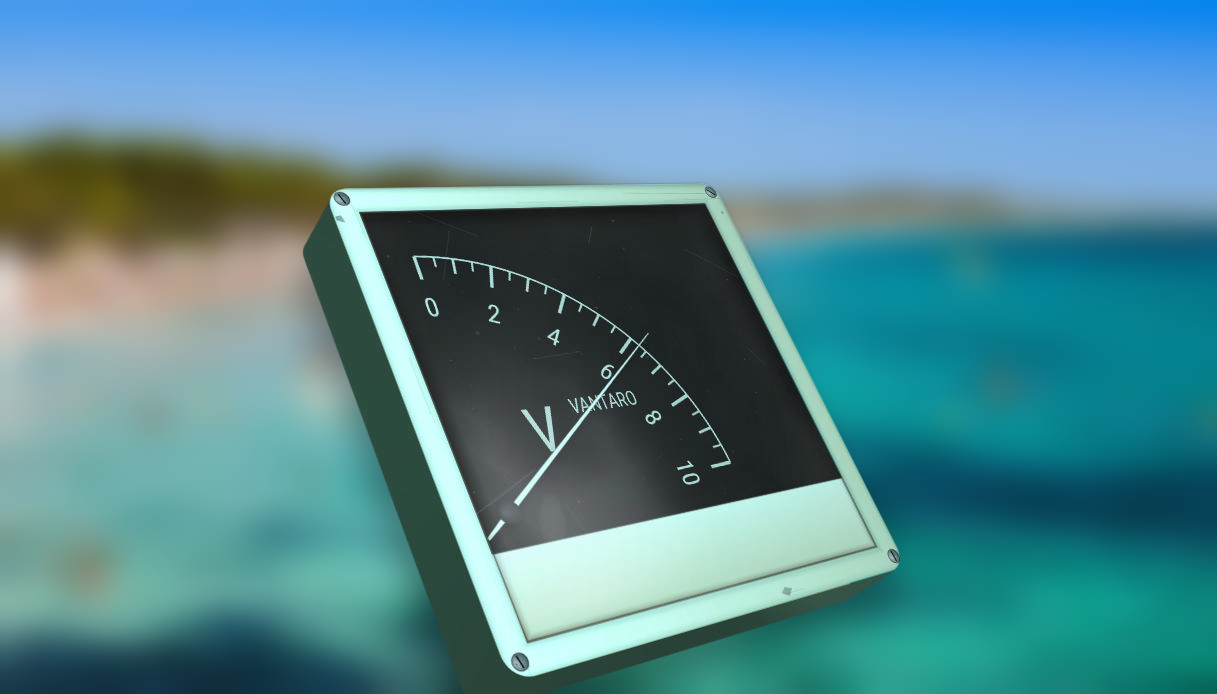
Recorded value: V 6.25
